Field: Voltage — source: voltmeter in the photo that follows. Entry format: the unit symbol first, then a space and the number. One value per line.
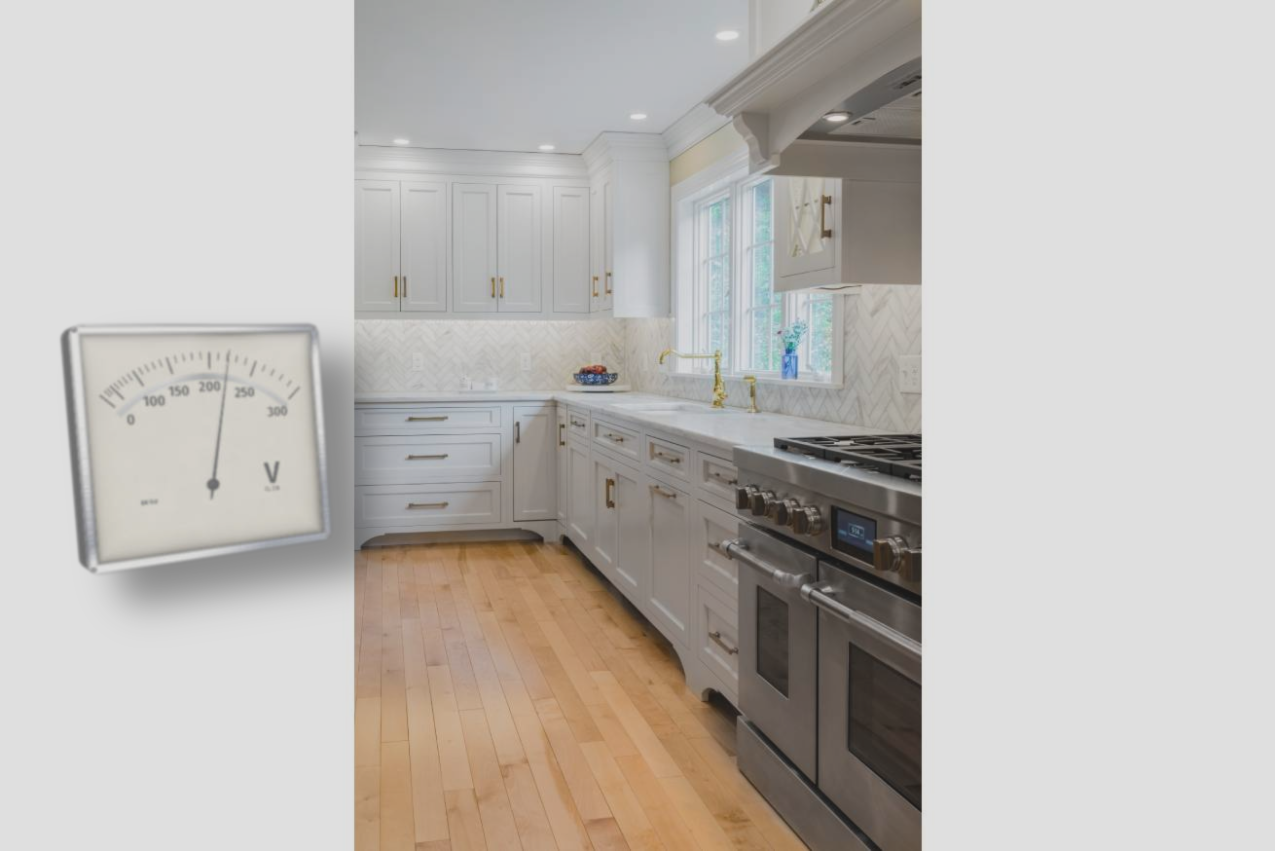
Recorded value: V 220
